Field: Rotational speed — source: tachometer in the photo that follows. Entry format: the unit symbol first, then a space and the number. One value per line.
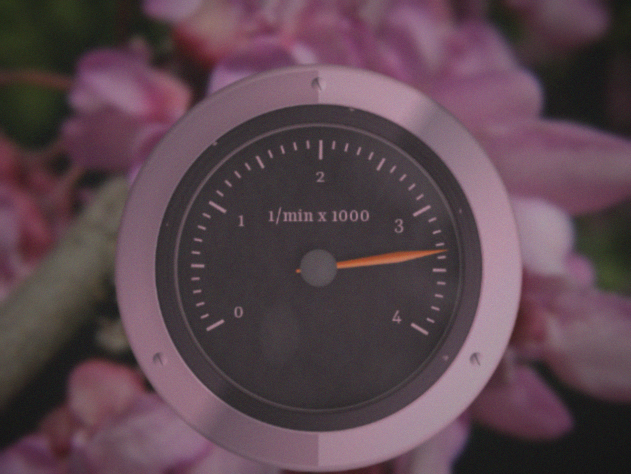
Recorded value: rpm 3350
